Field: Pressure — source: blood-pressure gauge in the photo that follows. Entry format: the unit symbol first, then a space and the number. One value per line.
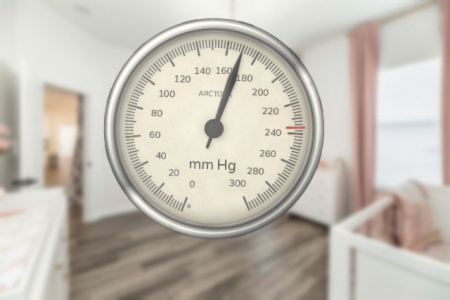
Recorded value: mmHg 170
